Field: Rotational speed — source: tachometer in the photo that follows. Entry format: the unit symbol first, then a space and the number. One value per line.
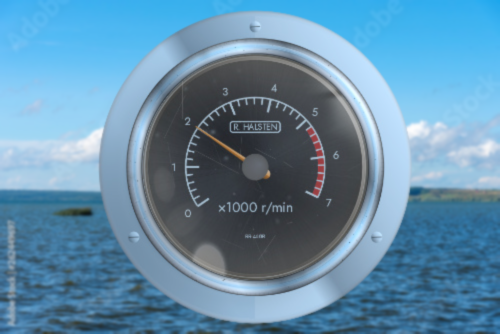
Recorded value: rpm 2000
